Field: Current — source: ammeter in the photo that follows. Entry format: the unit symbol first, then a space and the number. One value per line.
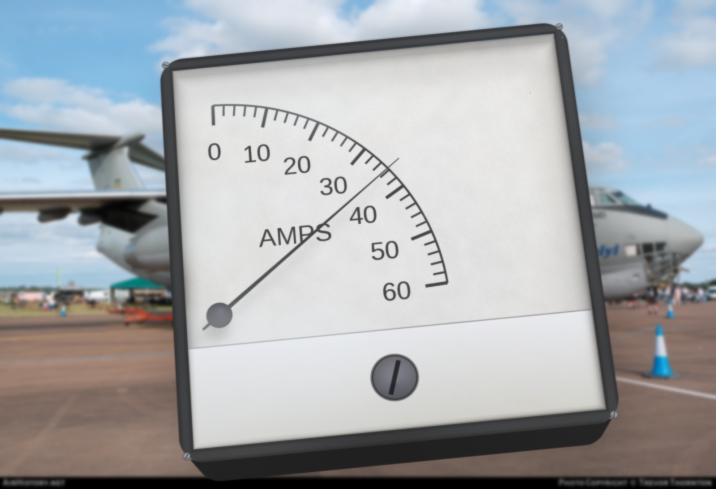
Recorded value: A 36
